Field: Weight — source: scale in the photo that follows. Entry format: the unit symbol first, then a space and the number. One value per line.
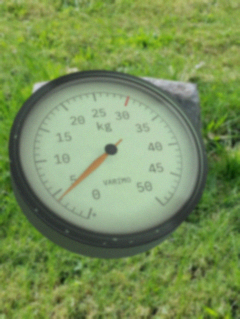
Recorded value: kg 4
